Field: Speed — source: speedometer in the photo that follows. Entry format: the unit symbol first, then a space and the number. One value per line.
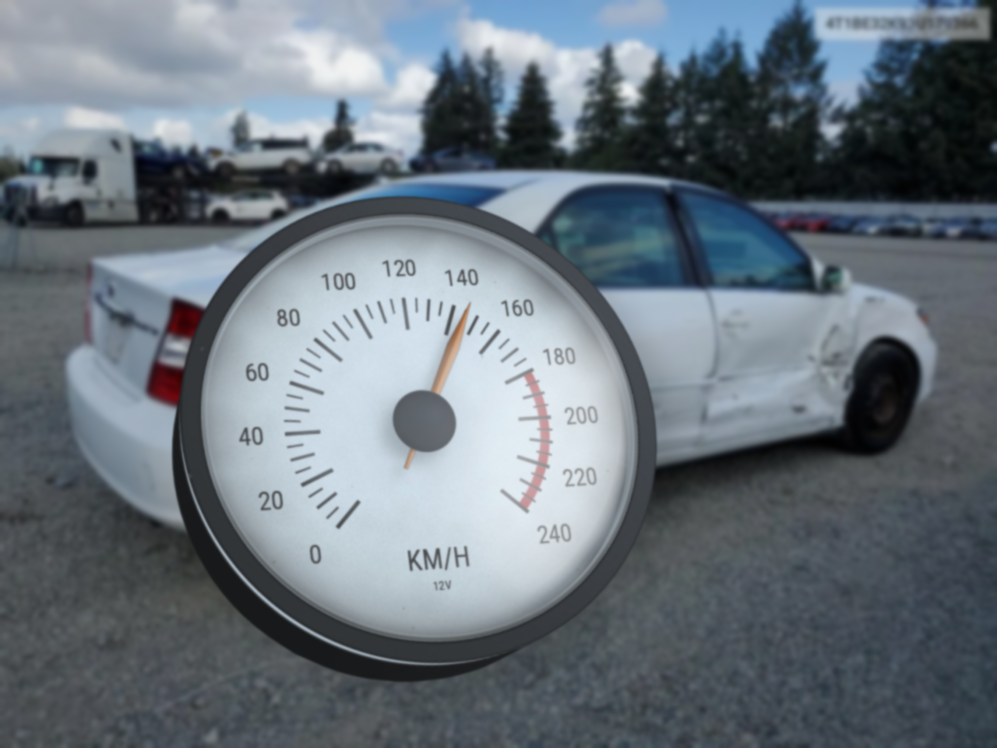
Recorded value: km/h 145
